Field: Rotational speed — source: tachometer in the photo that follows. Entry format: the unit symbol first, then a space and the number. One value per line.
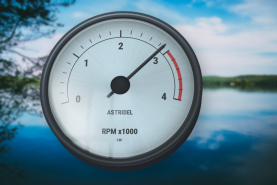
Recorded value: rpm 2900
